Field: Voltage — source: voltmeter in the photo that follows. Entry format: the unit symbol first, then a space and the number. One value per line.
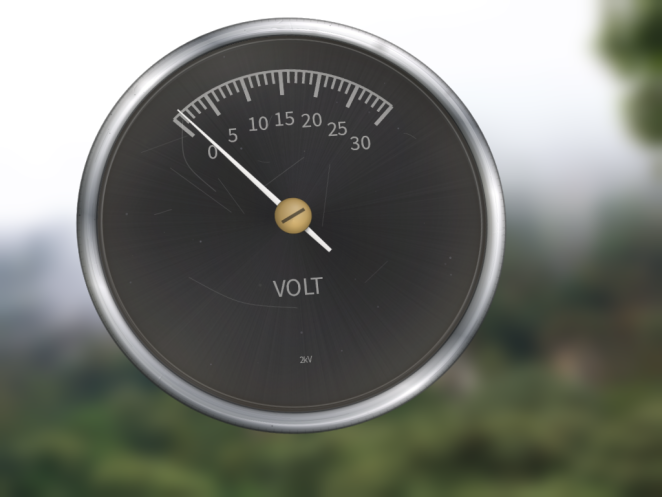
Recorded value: V 1
